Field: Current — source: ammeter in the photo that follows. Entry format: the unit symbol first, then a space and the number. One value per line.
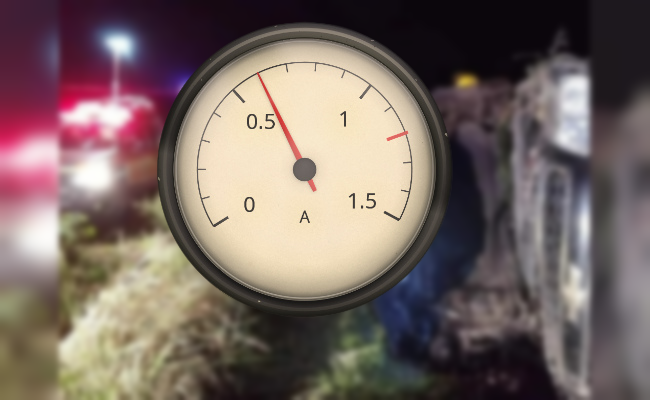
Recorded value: A 0.6
